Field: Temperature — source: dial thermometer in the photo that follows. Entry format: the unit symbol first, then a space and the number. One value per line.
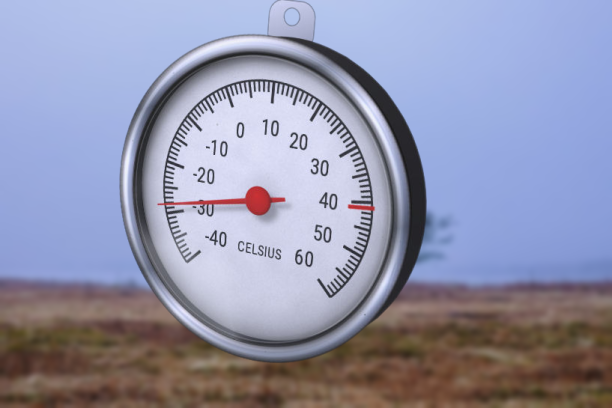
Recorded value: °C -28
